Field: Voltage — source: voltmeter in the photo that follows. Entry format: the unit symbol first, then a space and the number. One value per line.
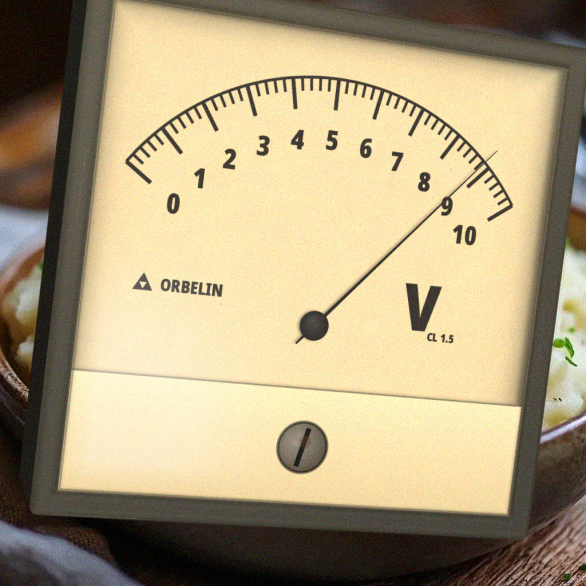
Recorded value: V 8.8
